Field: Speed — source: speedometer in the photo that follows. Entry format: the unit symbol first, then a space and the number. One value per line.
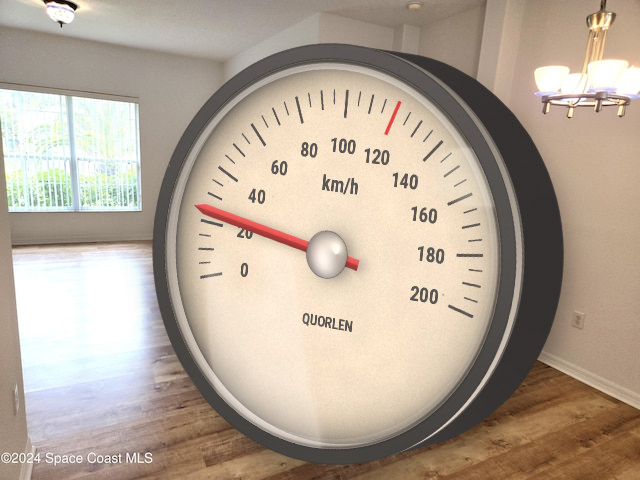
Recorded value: km/h 25
